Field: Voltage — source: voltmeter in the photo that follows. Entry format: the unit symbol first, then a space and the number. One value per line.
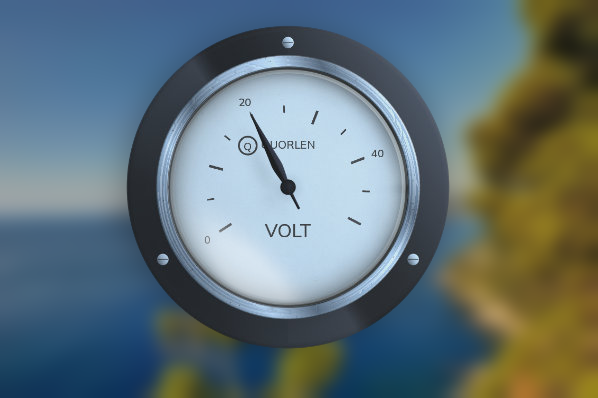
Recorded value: V 20
